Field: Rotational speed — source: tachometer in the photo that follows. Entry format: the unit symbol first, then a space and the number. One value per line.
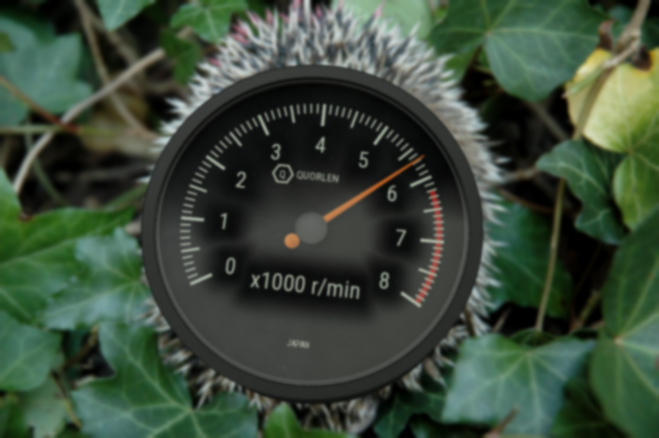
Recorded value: rpm 5700
